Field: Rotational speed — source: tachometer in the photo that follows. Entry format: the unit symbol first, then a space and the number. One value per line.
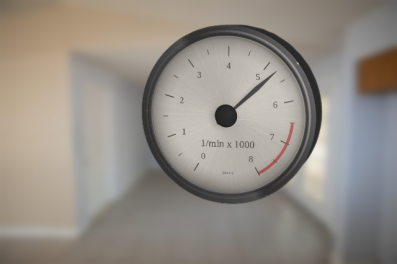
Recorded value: rpm 5250
